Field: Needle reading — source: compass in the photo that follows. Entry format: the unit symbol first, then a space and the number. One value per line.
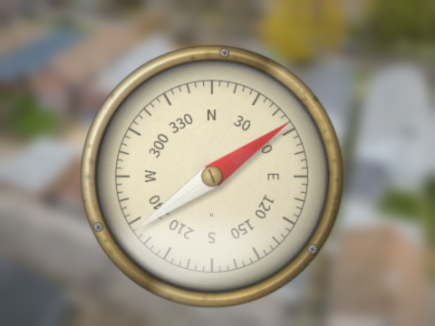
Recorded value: ° 55
